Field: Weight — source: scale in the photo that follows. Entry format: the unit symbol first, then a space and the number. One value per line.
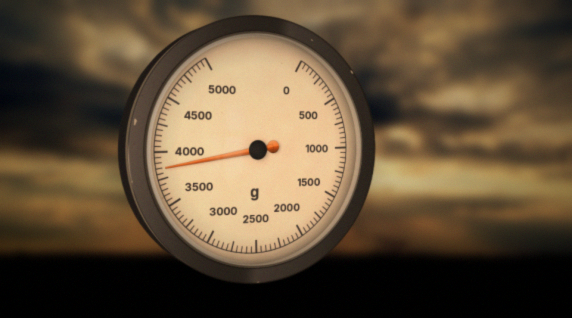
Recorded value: g 3850
